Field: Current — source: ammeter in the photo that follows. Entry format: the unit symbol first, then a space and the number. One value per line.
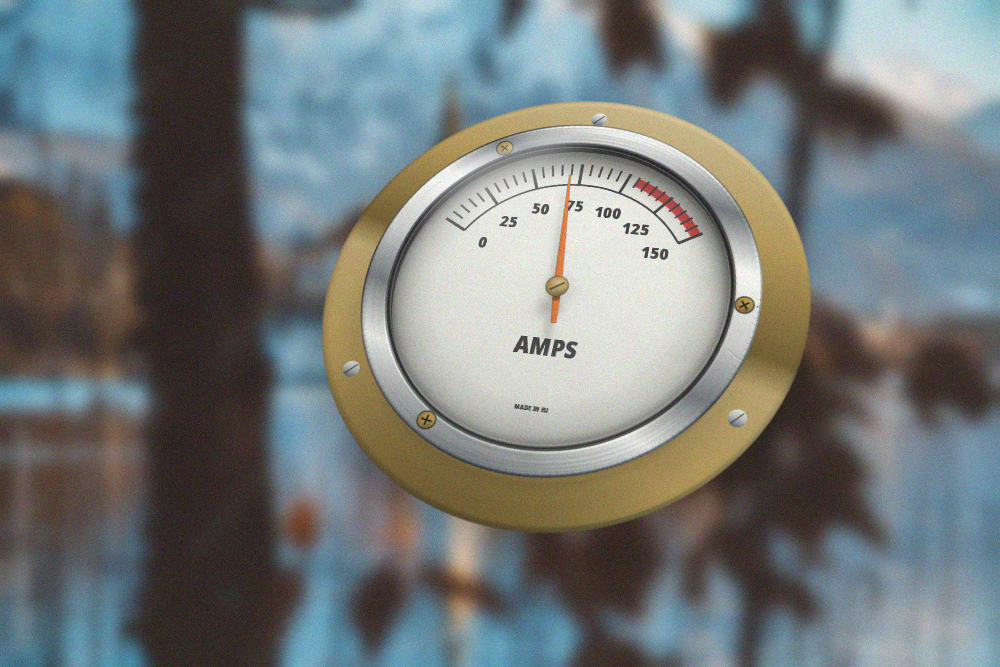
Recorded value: A 70
